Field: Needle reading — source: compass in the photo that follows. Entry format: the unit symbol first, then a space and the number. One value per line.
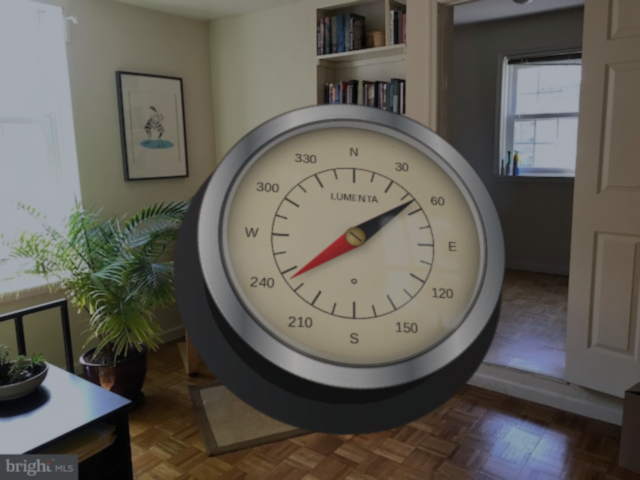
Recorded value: ° 232.5
